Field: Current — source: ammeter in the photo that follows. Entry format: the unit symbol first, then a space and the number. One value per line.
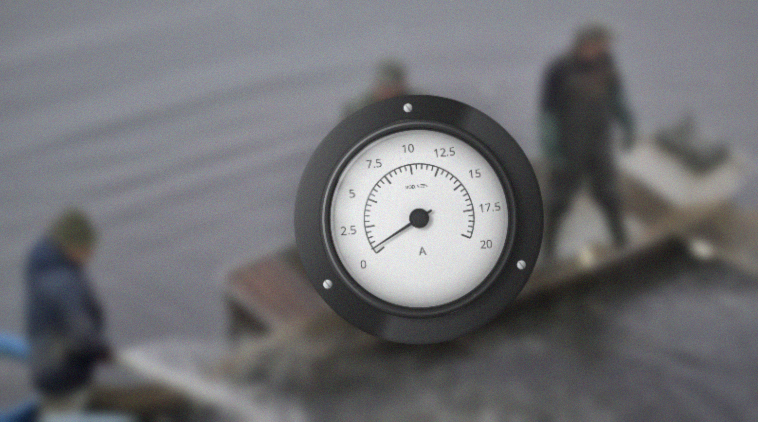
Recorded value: A 0.5
